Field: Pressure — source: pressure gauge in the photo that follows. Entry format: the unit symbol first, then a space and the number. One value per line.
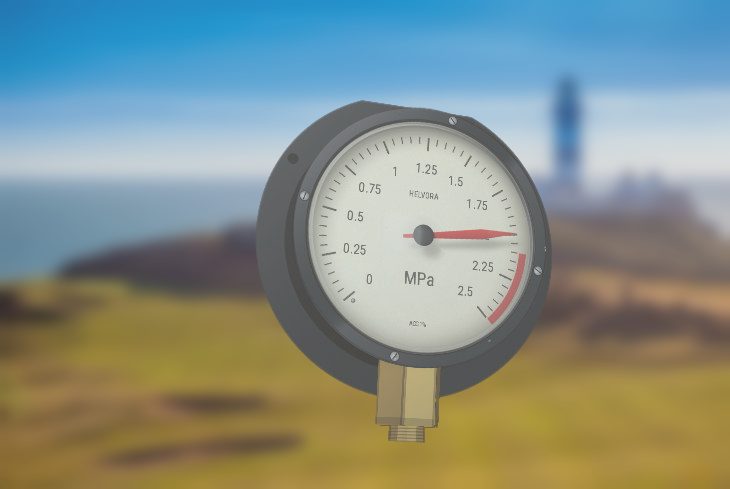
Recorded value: MPa 2
